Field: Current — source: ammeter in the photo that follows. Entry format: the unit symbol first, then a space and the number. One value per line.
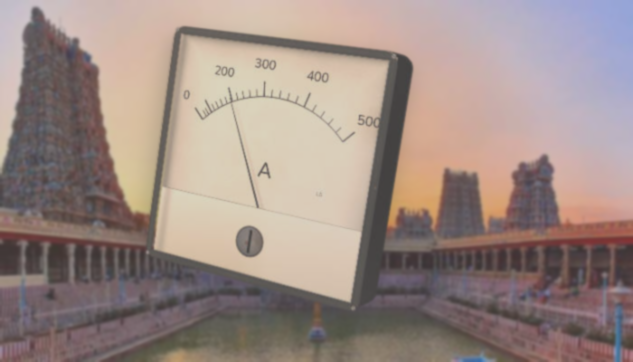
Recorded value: A 200
